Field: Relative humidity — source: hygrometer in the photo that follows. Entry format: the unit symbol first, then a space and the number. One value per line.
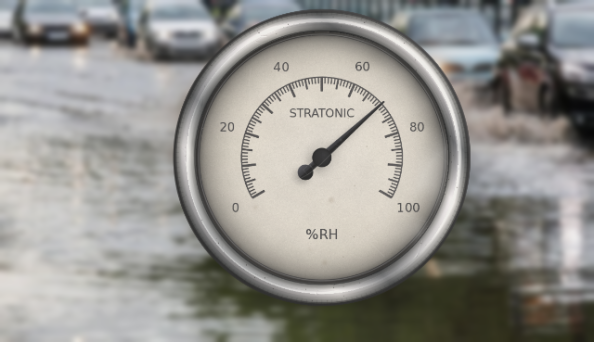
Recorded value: % 70
